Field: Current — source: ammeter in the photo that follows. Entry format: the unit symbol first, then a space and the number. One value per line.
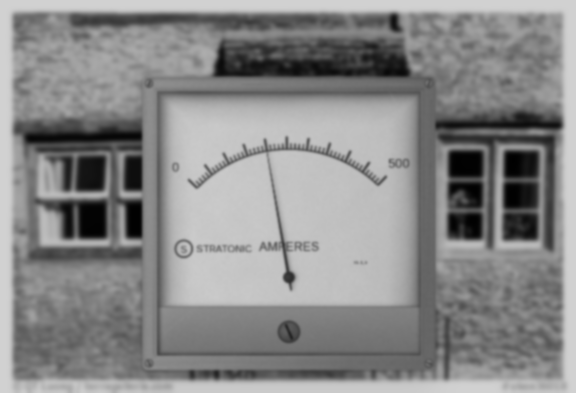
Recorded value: A 200
